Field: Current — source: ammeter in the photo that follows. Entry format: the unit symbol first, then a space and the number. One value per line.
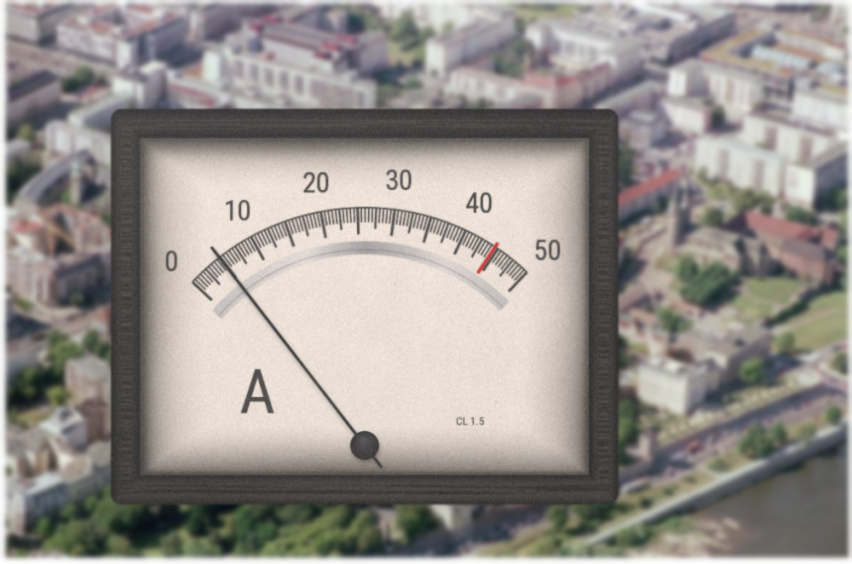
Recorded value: A 5
